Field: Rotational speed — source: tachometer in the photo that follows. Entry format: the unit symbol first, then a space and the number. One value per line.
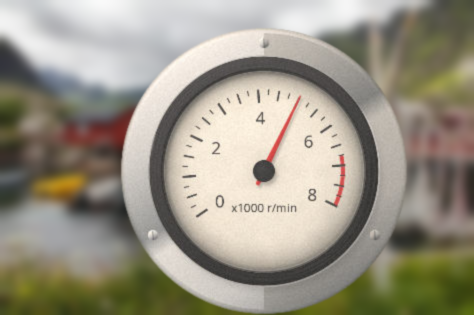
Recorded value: rpm 5000
